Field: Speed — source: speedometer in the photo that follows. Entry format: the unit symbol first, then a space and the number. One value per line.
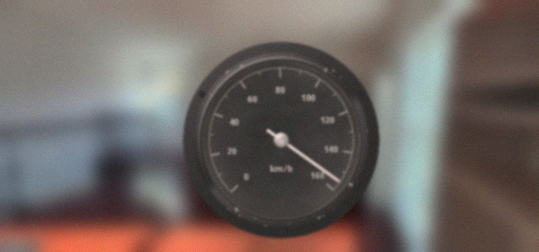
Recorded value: km/h 155
